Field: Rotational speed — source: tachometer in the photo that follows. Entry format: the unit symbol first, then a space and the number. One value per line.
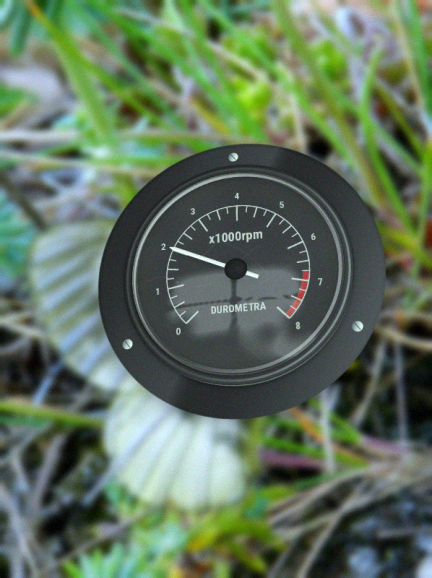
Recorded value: rpm 2000
